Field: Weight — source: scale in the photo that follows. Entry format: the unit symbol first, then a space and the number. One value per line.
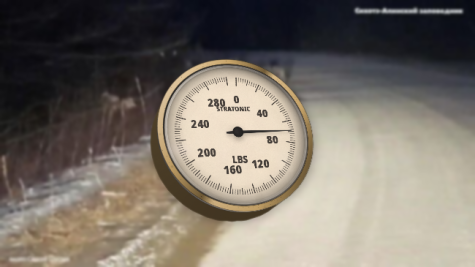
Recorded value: lb 70
